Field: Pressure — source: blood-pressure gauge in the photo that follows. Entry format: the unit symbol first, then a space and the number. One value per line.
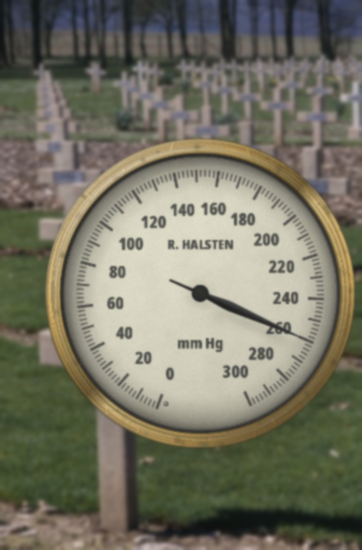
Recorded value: mmHg 260
